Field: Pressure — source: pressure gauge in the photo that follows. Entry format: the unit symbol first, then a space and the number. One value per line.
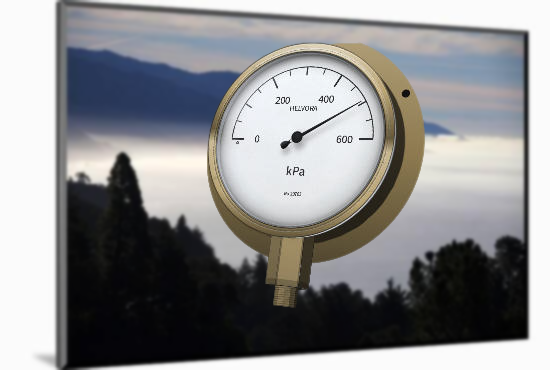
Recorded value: kPa 500
